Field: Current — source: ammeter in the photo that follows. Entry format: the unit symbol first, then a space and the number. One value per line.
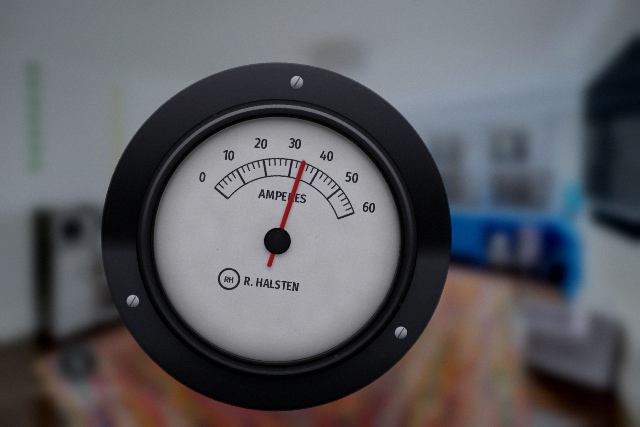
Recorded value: A 34
